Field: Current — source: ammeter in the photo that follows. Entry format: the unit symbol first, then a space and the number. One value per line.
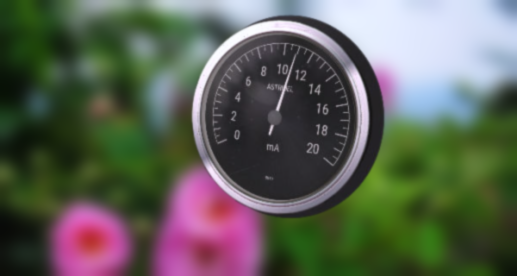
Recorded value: mA 11
